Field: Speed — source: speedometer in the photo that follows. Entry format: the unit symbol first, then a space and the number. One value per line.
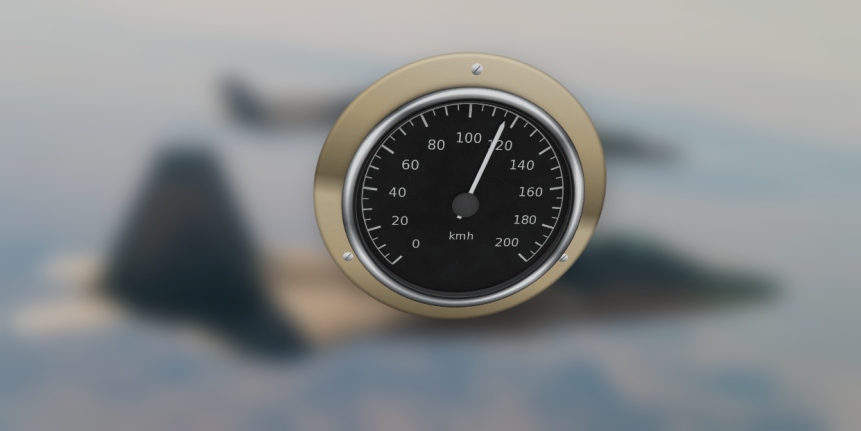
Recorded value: km/h 115
